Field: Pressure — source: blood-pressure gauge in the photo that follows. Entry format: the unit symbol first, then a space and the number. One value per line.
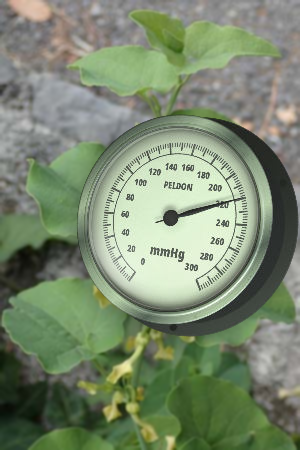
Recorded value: mmHg 220
